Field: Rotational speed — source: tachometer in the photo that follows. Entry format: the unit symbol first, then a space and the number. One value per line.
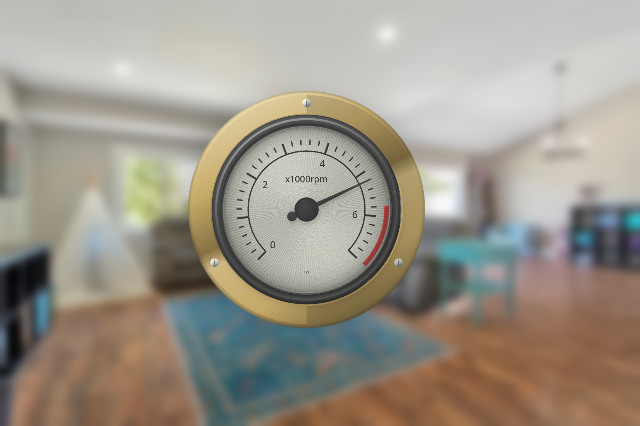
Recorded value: rpm 5200
